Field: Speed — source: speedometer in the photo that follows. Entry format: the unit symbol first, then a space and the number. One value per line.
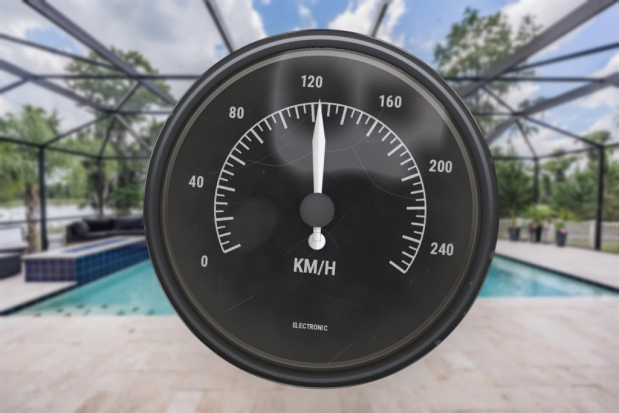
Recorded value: km/h 125
